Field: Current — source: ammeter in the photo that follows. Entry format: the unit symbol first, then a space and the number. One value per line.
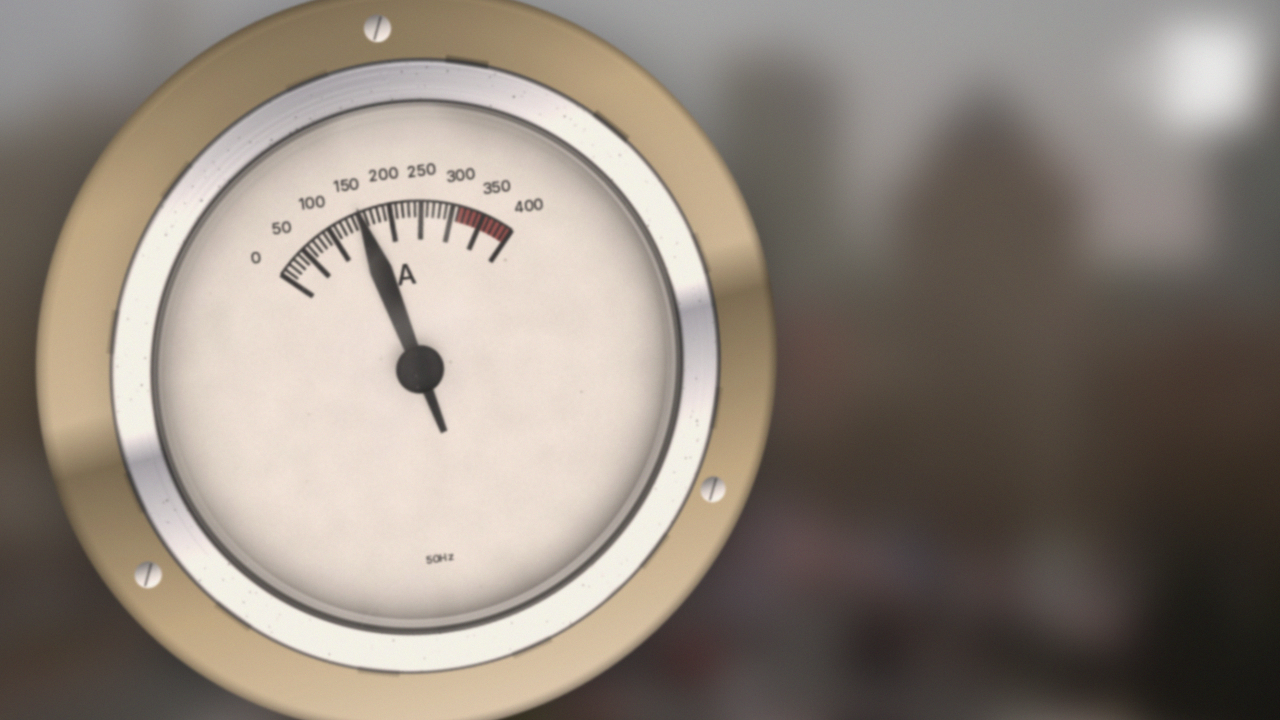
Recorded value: A 150
